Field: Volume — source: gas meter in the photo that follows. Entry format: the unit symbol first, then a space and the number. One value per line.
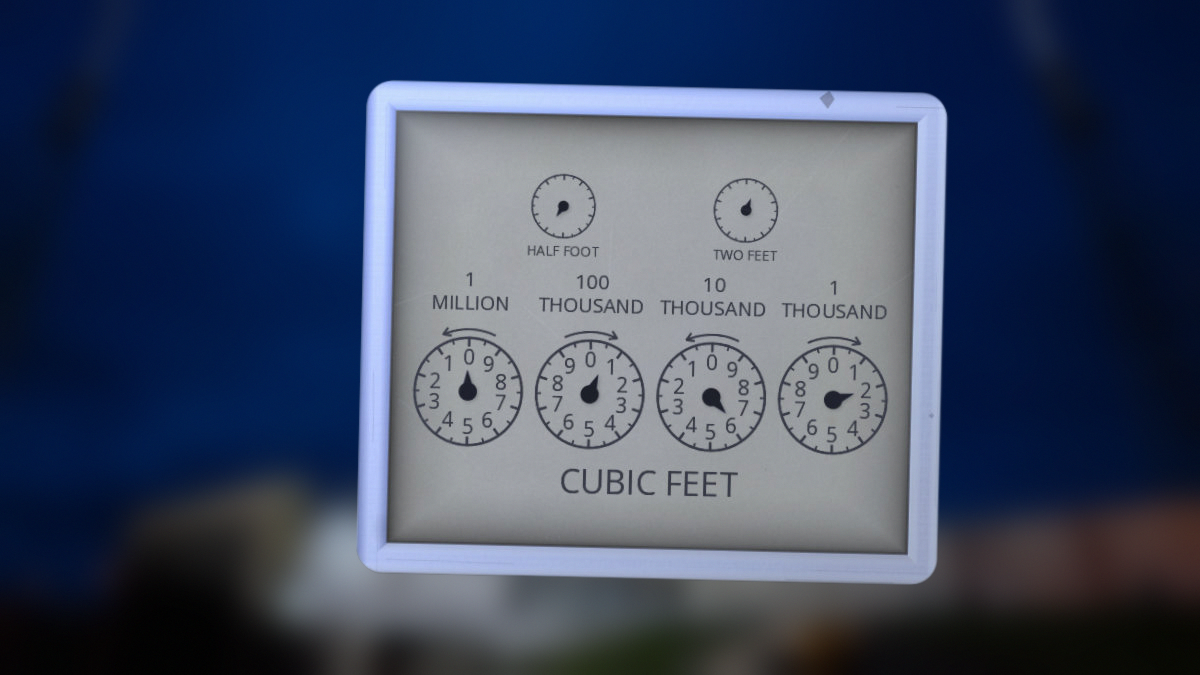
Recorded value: ft³ 6200
